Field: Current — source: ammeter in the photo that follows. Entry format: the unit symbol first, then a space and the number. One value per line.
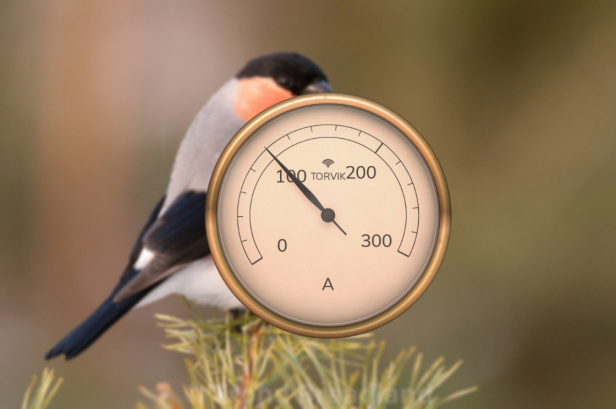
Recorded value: A 100
